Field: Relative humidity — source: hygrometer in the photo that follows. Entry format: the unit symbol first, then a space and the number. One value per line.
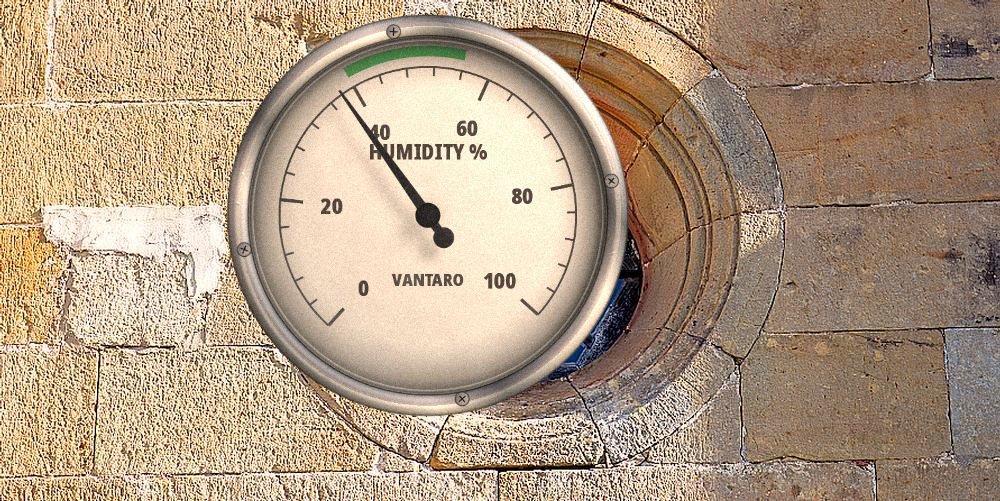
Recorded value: % 38
